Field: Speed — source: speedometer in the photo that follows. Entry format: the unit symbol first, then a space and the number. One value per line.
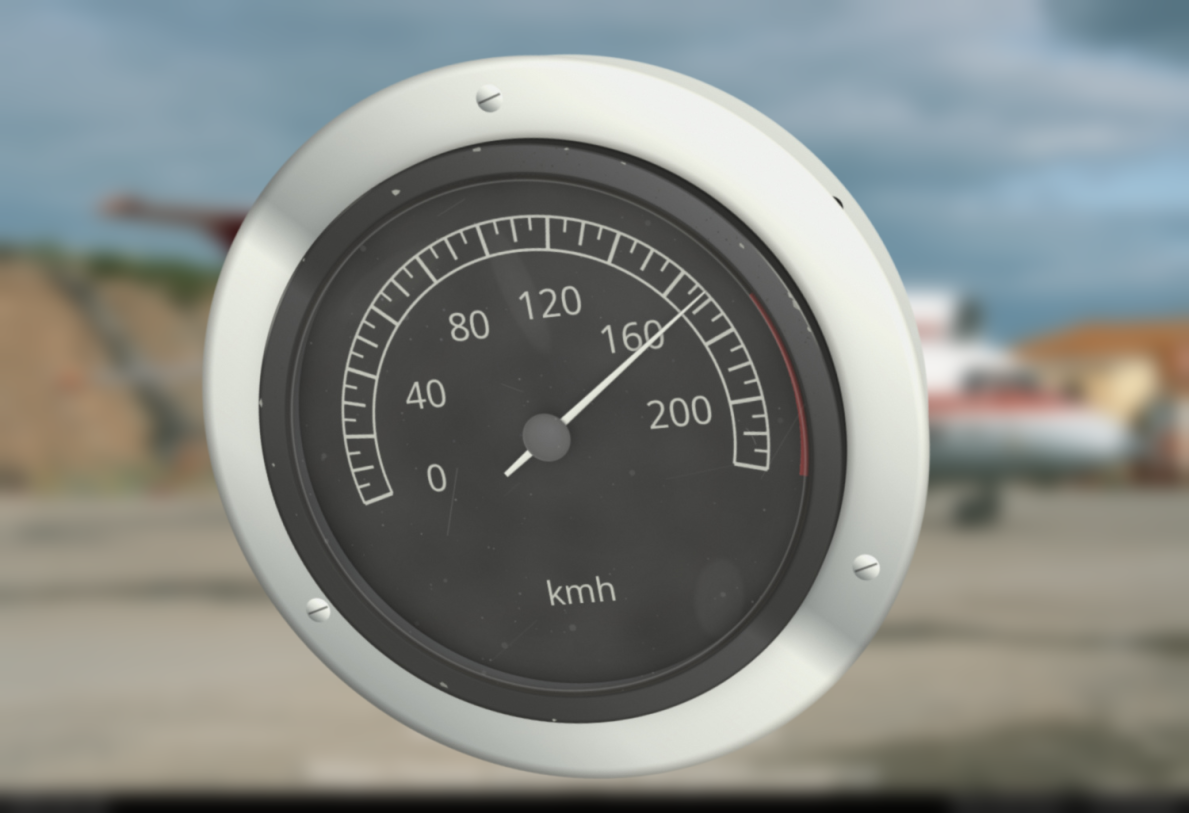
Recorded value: km/h 167.5
